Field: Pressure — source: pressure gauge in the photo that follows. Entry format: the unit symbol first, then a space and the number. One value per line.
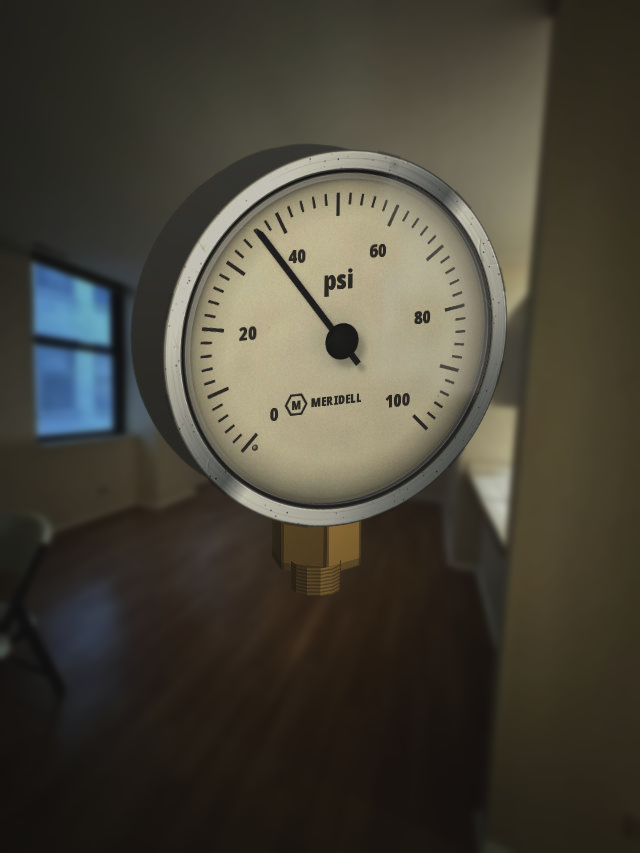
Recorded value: psi 36
